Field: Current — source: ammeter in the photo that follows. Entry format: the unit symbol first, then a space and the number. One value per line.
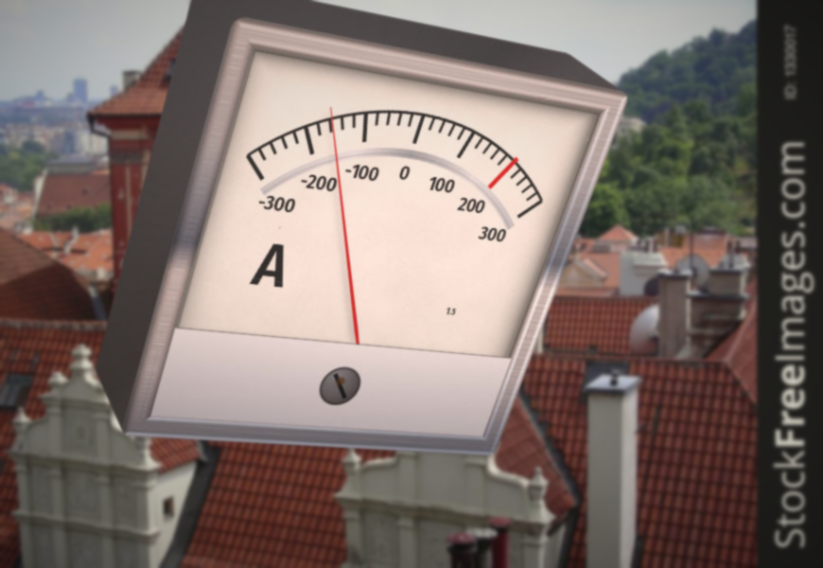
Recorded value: A -160
